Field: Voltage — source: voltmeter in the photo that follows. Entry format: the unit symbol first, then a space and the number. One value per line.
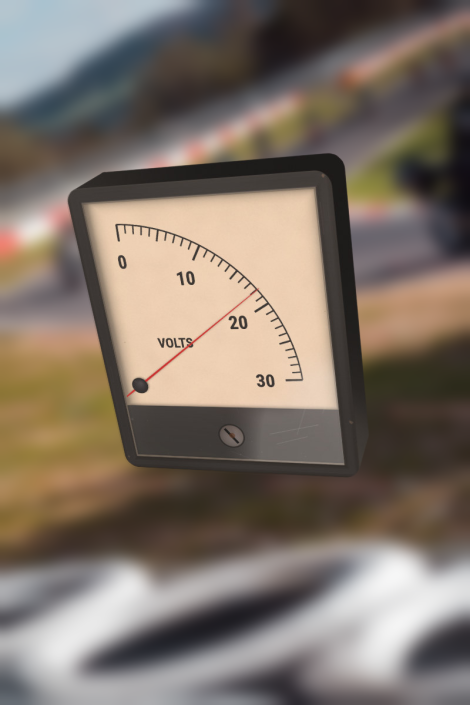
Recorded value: V 18
